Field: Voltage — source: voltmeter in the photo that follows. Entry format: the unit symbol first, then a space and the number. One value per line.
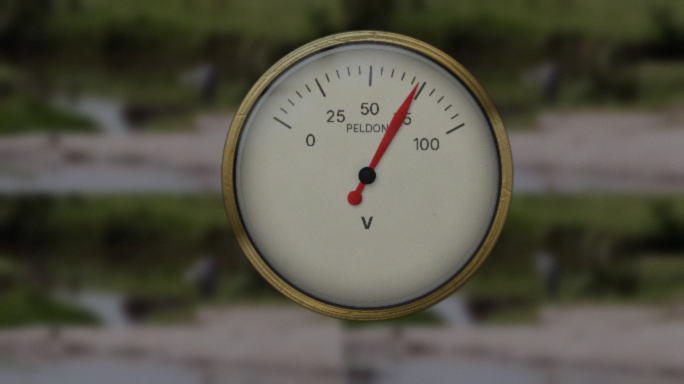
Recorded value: V 72.5
